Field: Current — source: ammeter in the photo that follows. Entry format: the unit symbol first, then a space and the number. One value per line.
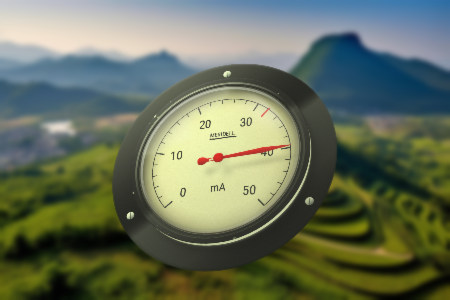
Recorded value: mA 40
